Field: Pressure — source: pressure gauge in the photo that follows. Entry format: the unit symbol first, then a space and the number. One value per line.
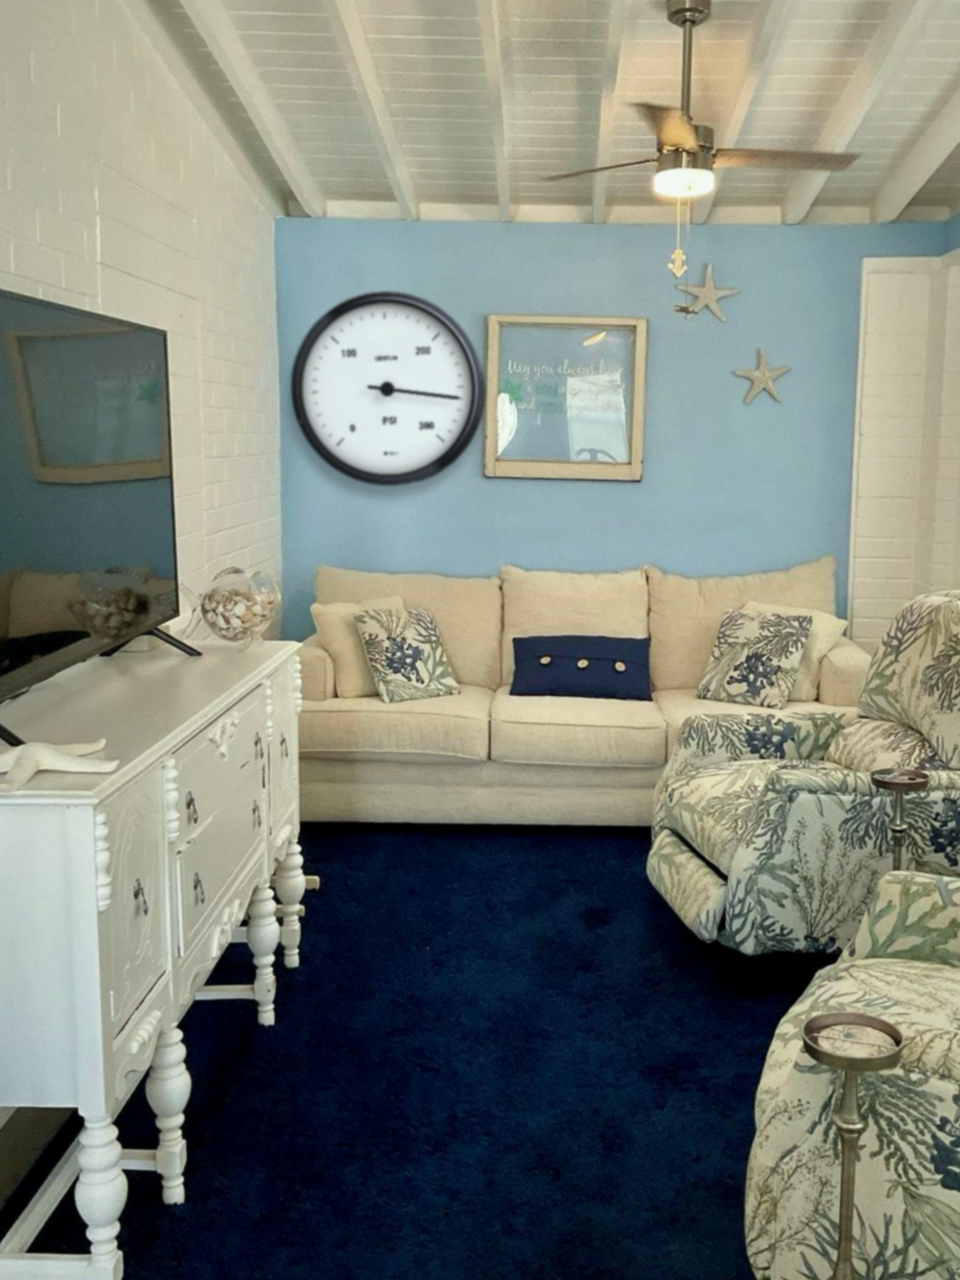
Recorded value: psi 260
